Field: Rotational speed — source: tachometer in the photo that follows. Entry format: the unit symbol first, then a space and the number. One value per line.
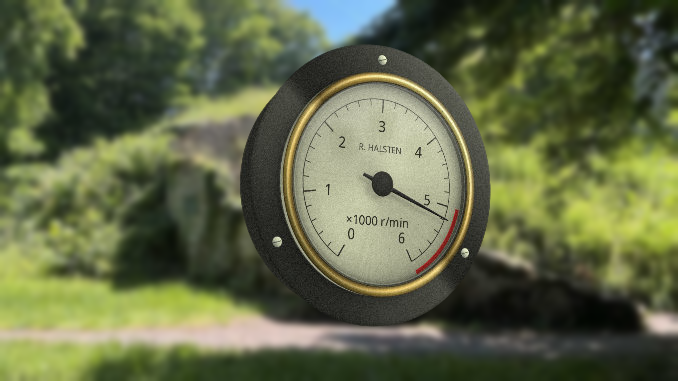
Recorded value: rpm 5200
